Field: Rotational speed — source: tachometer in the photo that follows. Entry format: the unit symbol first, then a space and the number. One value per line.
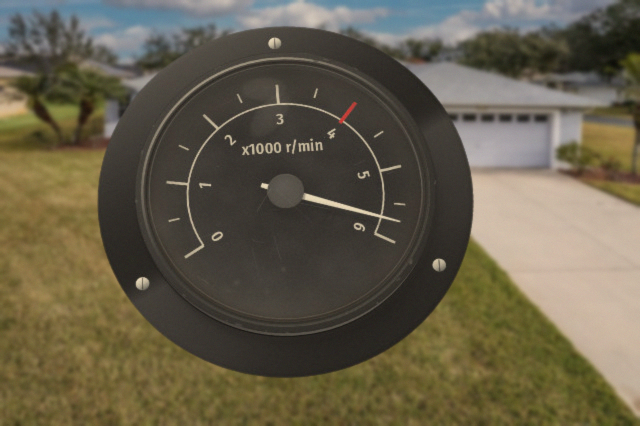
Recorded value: rpm 5750
